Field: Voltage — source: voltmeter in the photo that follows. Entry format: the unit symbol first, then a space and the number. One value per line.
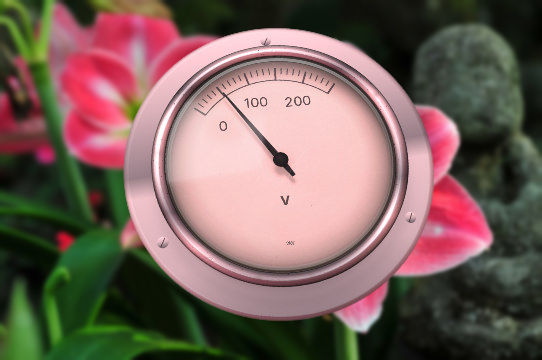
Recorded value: V 50
